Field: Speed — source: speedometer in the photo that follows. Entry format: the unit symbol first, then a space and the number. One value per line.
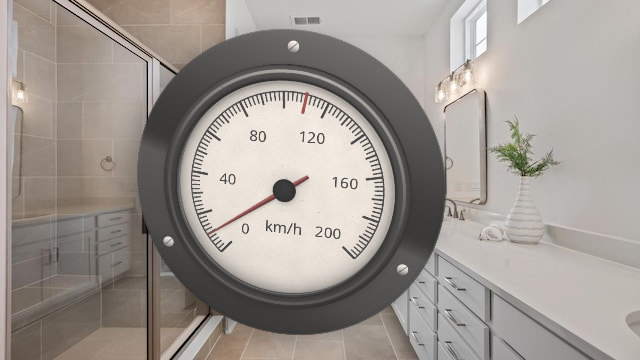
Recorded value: km/h 10
